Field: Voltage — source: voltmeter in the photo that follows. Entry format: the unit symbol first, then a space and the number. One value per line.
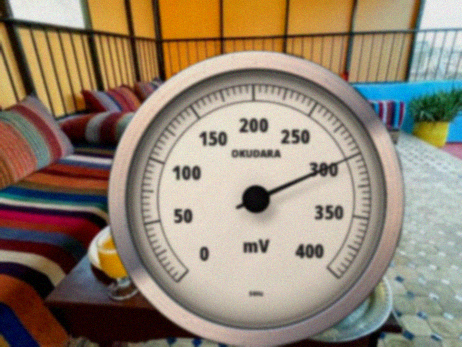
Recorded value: mV 300
